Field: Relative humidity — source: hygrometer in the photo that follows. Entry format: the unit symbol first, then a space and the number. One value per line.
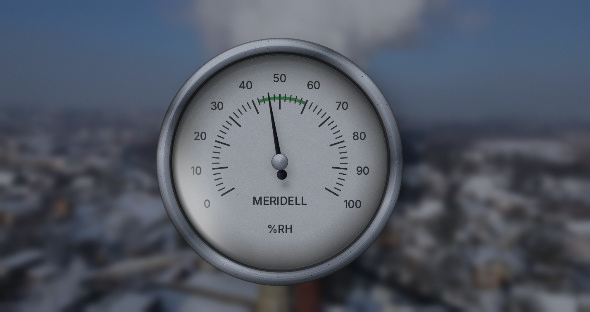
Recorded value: % 46
